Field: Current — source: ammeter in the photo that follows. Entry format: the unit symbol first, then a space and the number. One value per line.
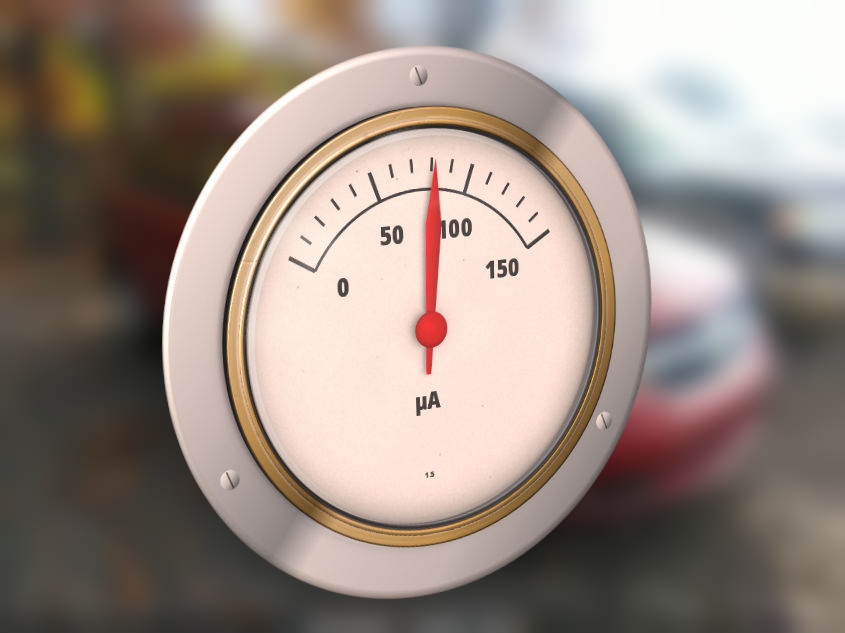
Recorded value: µA 80
